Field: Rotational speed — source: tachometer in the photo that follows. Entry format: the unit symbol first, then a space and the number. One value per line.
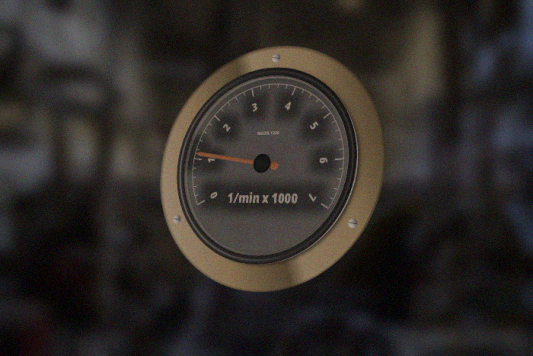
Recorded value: rpm 1100
